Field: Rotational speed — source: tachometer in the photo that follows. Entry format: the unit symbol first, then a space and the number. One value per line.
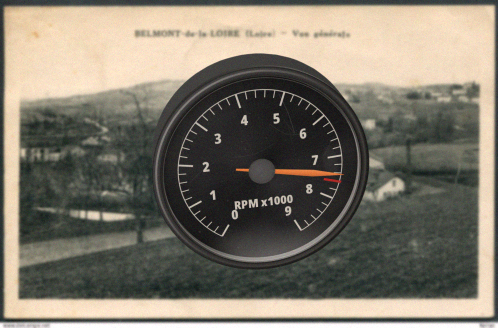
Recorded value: rpm 7400
